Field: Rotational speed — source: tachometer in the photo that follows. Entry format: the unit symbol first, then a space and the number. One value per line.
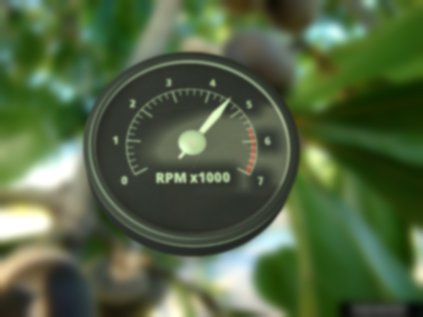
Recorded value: rpm 4600
